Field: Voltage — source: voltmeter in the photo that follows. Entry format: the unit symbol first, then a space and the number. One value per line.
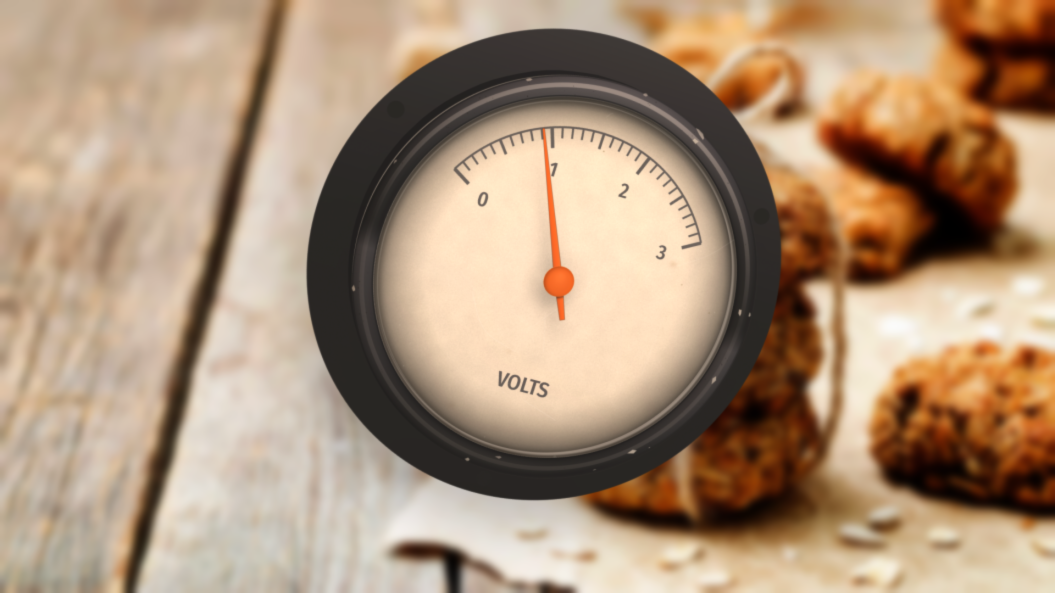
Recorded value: V 0.9
